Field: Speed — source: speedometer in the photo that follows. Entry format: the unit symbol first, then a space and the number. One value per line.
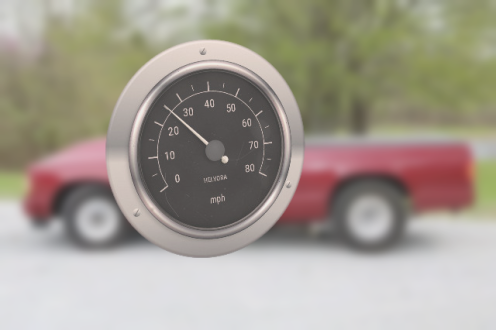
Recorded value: mph 25
